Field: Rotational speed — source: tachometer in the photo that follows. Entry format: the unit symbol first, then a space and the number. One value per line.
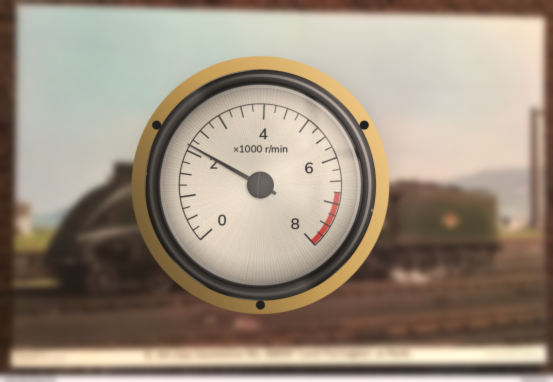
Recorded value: rpm 2125
